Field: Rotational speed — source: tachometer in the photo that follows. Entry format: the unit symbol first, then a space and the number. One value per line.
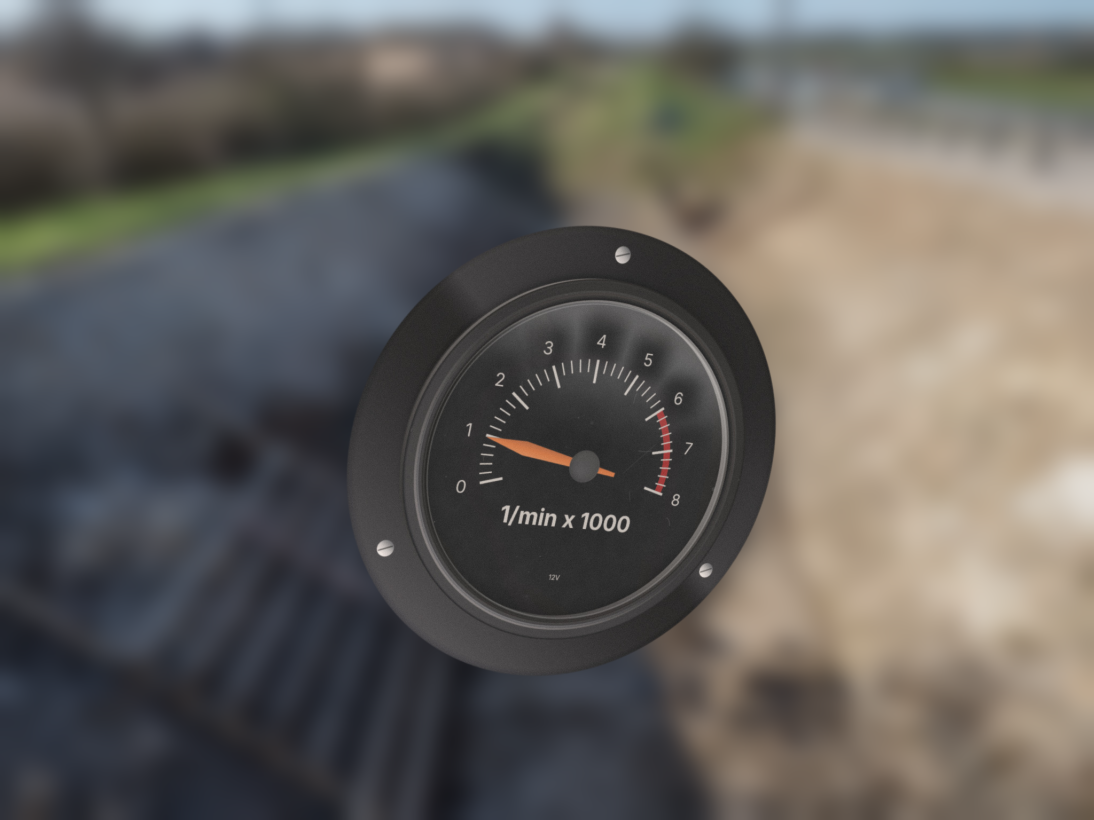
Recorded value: rpm 1000
